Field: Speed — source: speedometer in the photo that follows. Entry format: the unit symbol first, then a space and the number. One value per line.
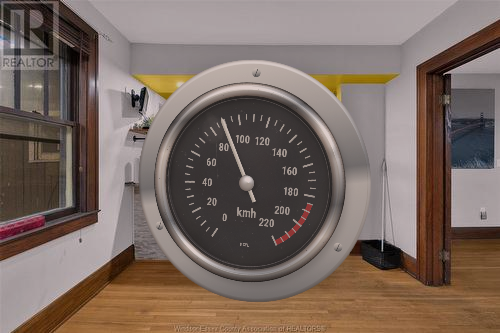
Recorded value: km/h 90
